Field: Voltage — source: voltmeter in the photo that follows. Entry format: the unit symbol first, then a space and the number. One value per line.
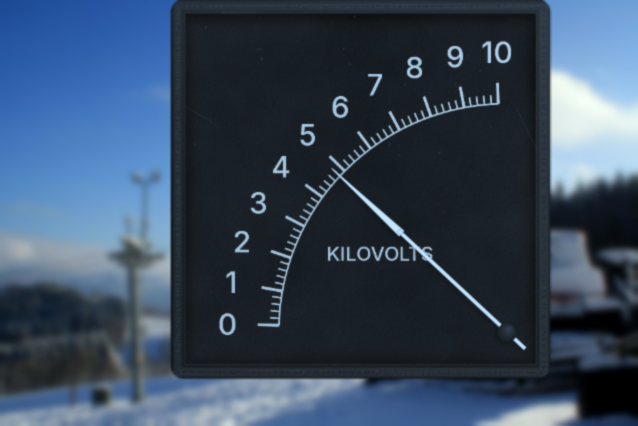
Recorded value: kV 4.8
